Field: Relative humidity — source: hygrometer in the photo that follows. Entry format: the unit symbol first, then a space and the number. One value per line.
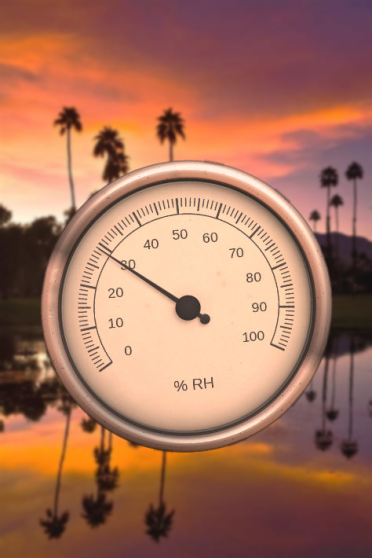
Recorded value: % 29
